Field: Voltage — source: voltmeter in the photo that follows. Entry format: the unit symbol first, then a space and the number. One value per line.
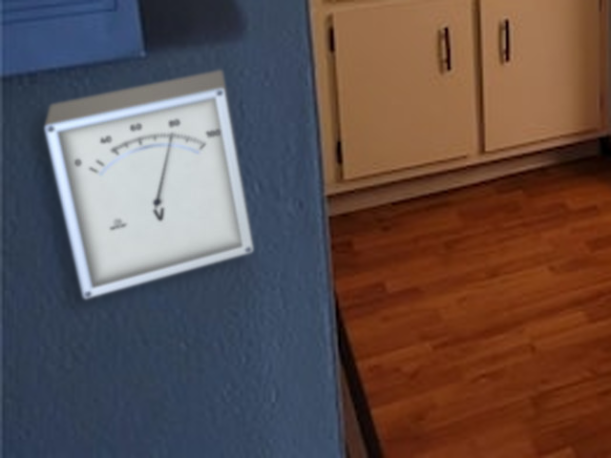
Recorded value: V 80
